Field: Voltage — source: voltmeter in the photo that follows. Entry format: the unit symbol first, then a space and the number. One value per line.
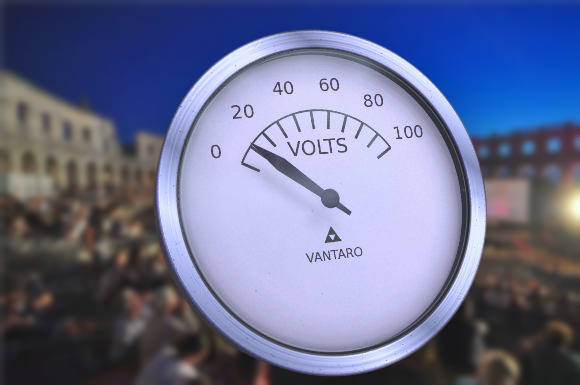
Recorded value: V 10
